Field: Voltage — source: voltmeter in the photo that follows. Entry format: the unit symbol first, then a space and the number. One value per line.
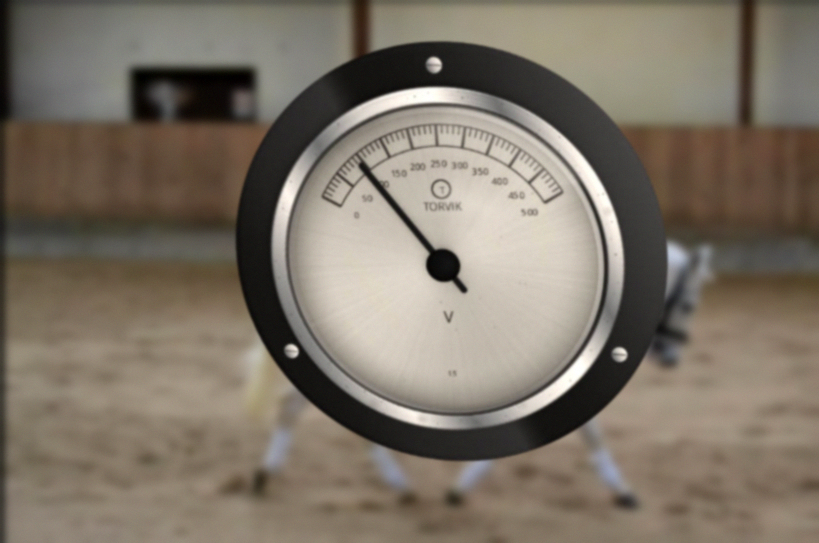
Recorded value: V 100
